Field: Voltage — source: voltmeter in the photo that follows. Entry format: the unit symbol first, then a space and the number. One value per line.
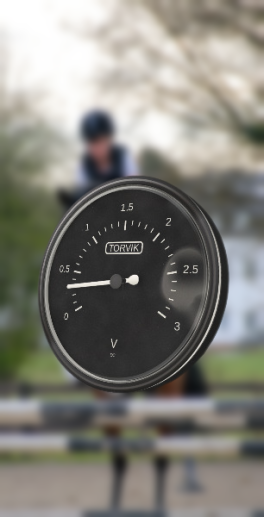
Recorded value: V 0.3
